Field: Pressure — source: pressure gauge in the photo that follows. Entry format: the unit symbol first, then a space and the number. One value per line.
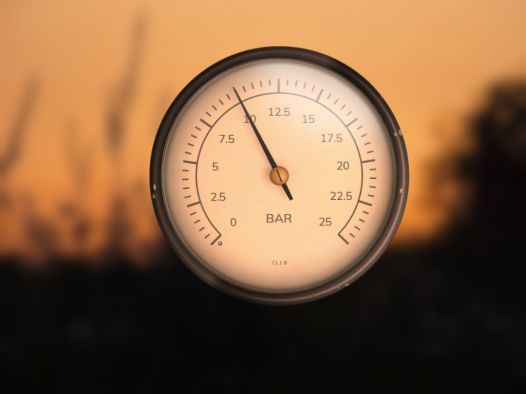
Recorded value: bar 10
